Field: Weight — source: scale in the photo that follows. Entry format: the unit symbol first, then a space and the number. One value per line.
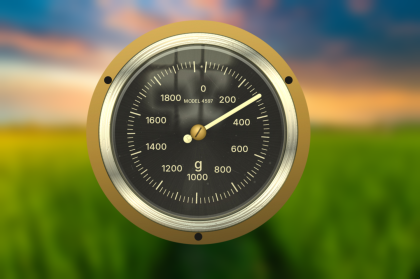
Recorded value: g 300
